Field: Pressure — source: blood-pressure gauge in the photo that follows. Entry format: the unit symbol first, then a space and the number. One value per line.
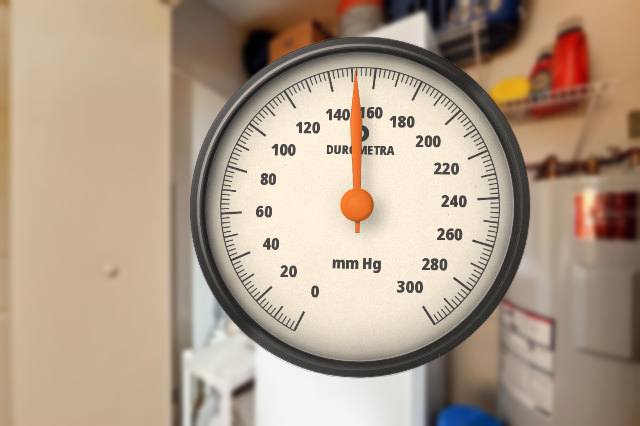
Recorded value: mmHg 152
